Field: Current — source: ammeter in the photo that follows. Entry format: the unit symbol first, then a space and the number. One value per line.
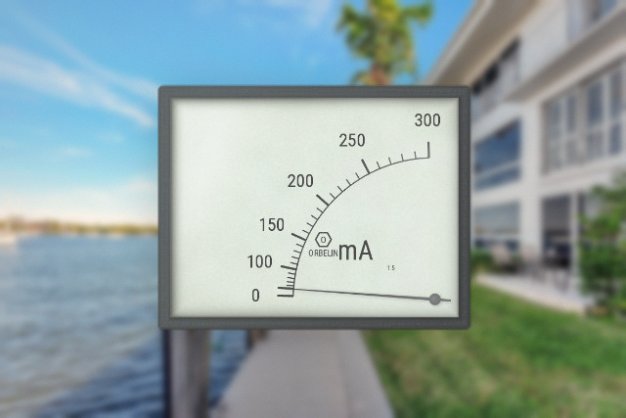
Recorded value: mA 50
